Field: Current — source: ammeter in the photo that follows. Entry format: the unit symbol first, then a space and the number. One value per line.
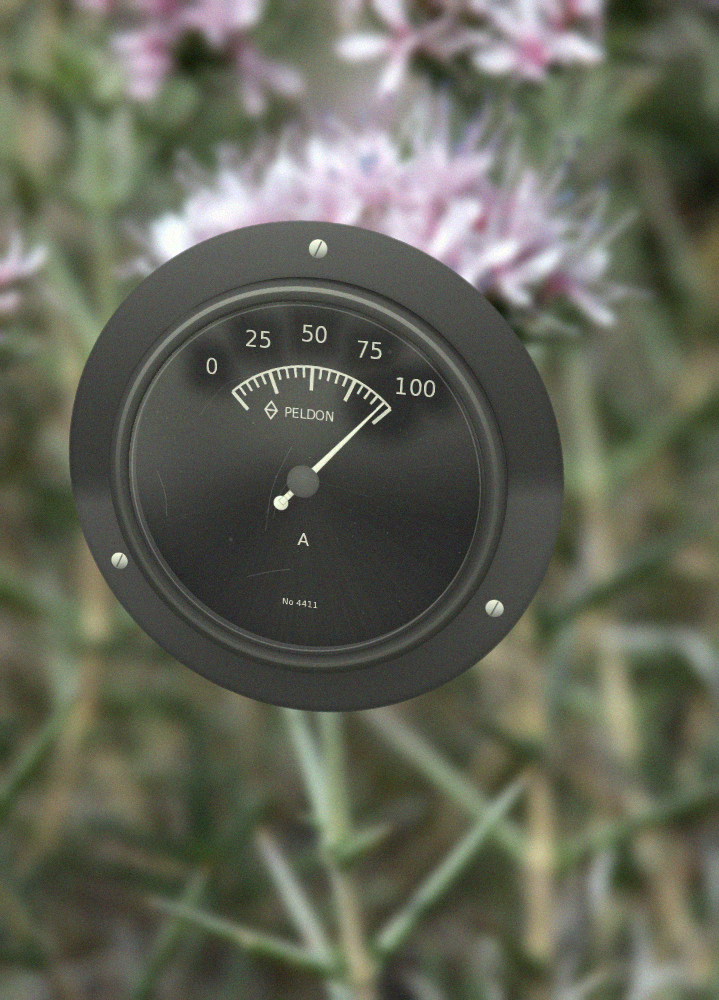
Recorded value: A 95
